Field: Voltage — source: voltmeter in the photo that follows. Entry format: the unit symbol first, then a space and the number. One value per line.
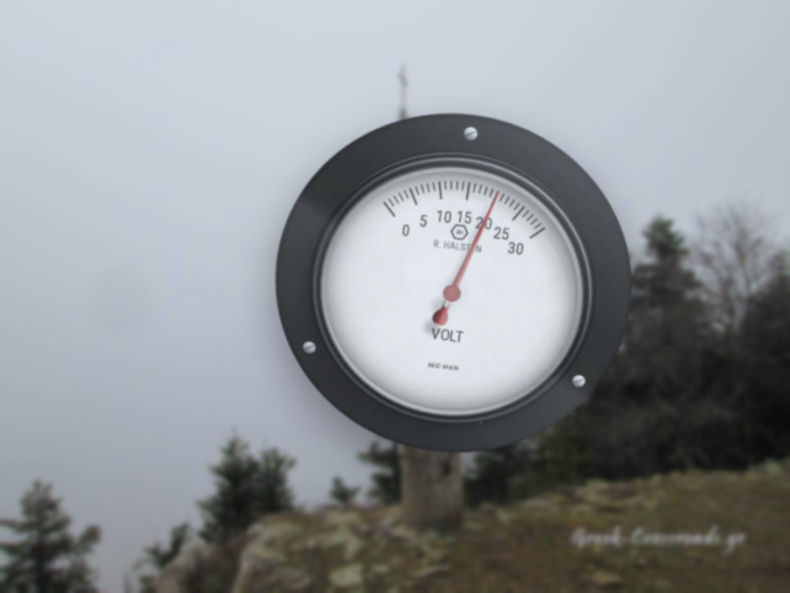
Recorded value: V 20
